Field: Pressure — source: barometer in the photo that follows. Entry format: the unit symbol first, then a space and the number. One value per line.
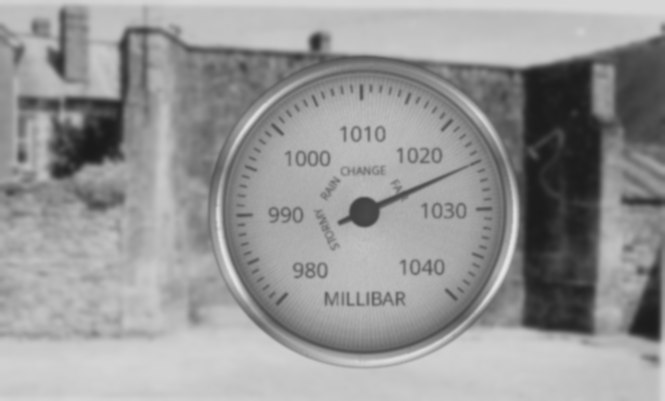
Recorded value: mbar 1025
